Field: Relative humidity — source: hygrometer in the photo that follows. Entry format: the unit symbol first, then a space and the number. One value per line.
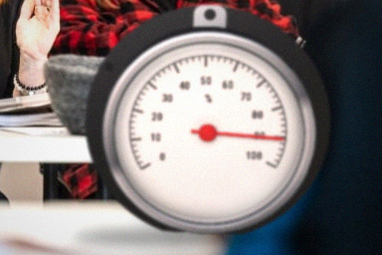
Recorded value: % 90
